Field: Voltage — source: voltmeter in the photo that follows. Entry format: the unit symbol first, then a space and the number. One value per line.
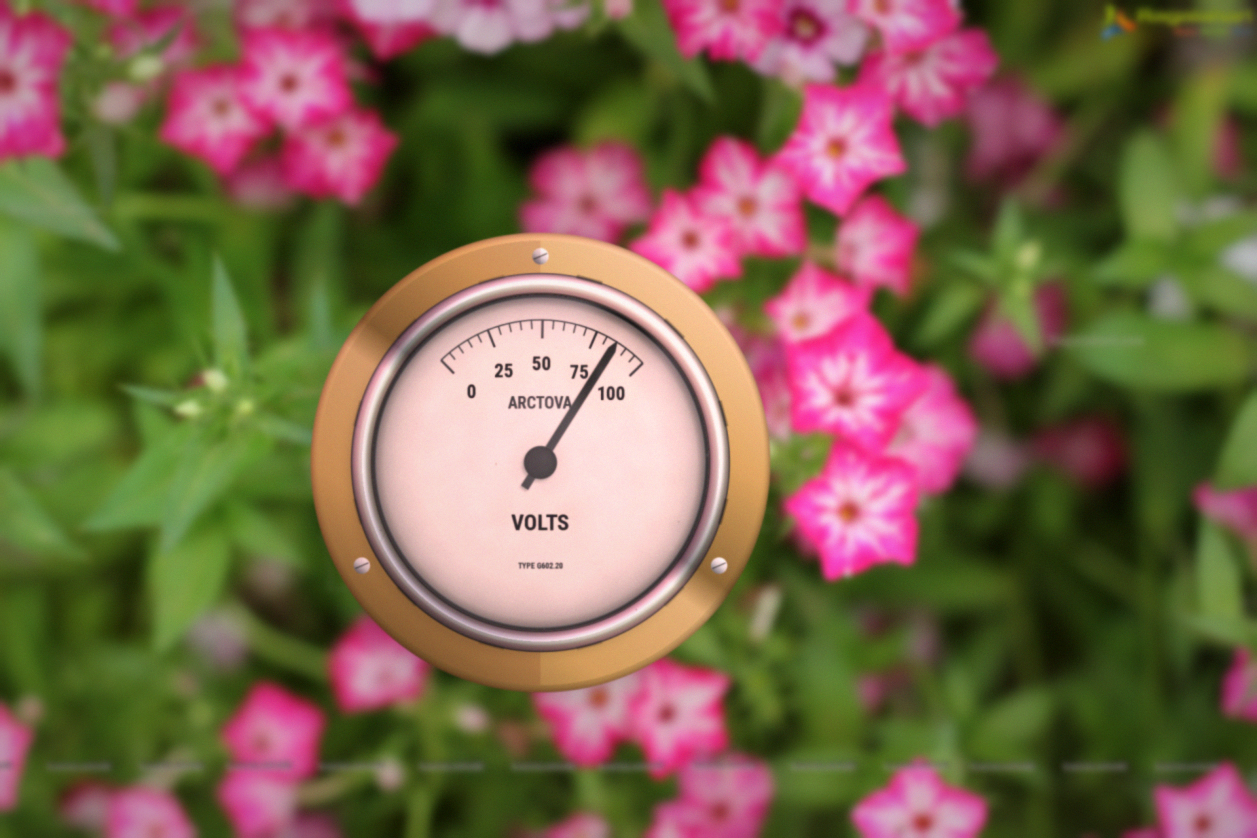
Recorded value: V 85
